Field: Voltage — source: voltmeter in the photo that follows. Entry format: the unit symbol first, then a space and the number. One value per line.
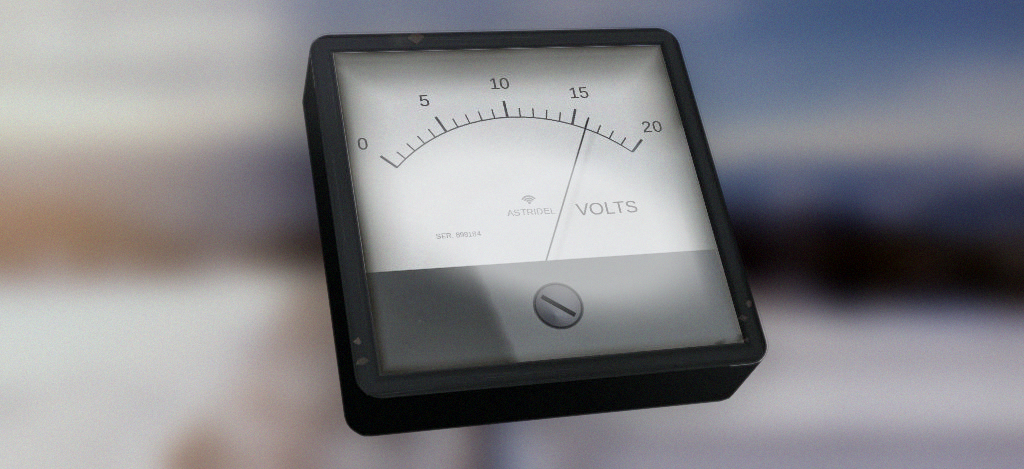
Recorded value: V 16
